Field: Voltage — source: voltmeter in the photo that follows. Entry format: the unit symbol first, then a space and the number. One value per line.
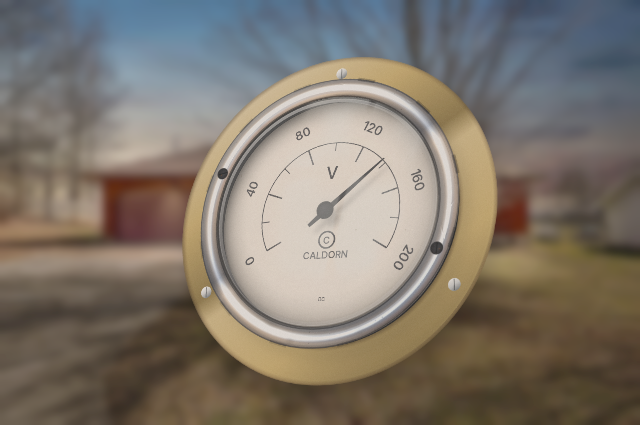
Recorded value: V 140
